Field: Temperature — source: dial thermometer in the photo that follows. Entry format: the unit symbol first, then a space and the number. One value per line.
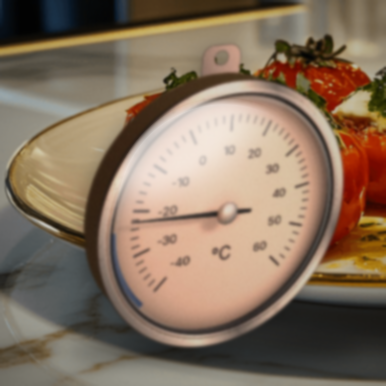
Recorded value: °C -22
